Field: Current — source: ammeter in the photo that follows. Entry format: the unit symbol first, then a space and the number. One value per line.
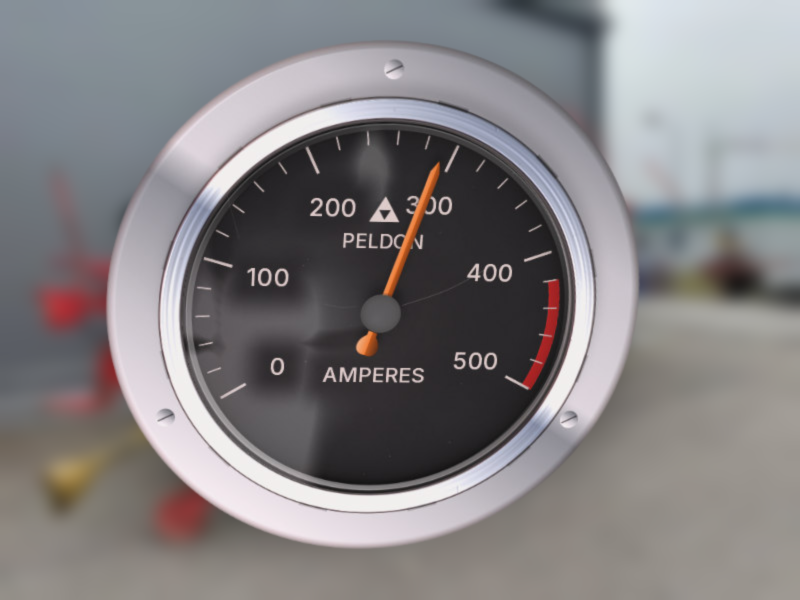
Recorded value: A 290
